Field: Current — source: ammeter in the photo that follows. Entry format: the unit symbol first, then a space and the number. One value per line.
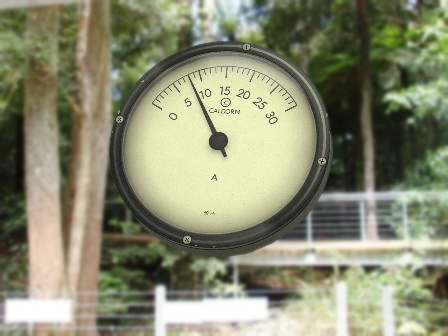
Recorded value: A 8
